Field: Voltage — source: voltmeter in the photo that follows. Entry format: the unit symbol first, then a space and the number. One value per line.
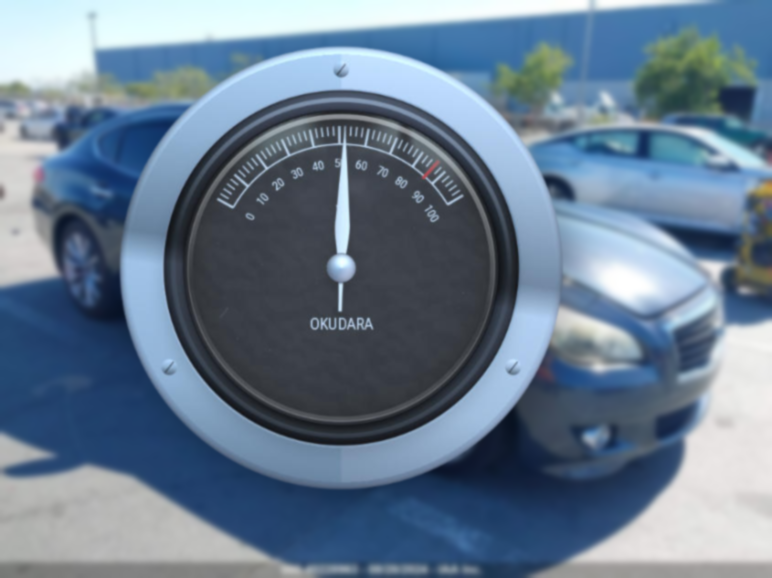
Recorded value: V 52
